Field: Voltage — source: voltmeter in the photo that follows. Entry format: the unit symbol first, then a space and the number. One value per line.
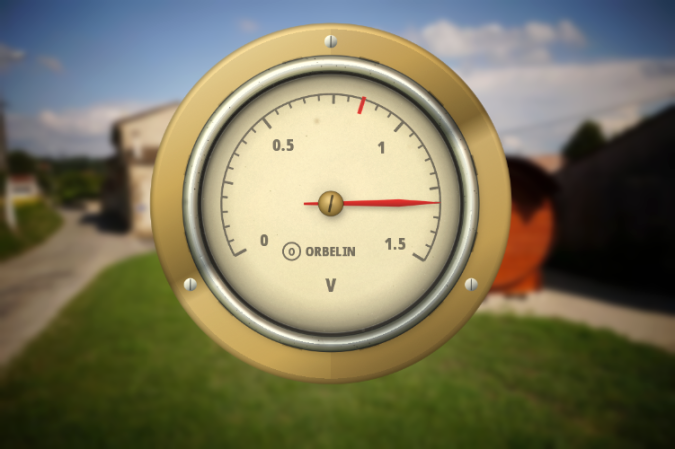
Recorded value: V 1.3
